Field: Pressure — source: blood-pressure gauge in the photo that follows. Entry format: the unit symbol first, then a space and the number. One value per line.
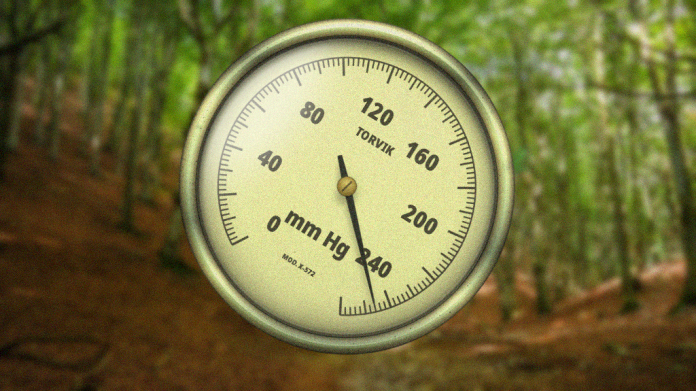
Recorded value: mmHg 246
